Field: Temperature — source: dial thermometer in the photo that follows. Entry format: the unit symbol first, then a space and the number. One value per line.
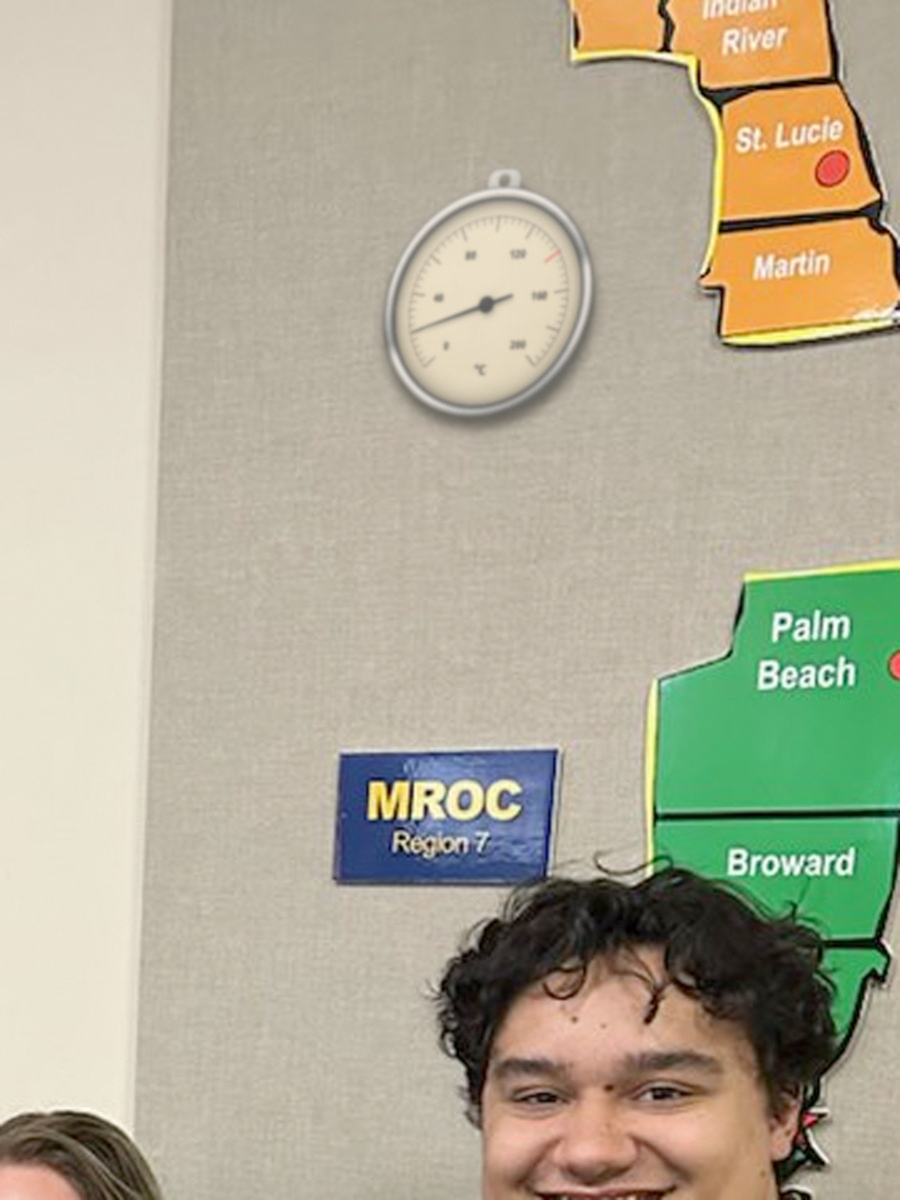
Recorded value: °C 20
